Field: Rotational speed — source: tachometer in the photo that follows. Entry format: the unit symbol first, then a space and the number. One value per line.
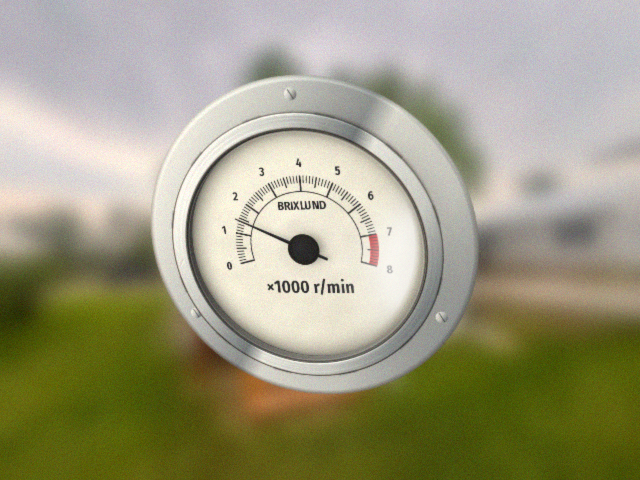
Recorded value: rpm 1500
